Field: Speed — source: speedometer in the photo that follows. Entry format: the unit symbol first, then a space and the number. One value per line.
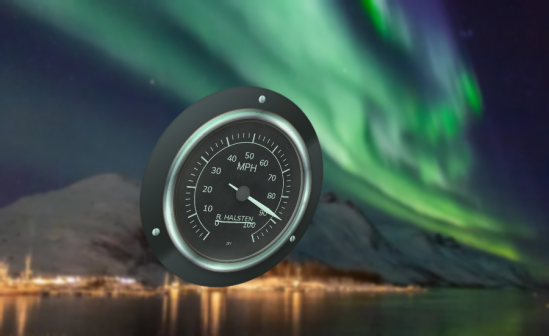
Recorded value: mph 88
